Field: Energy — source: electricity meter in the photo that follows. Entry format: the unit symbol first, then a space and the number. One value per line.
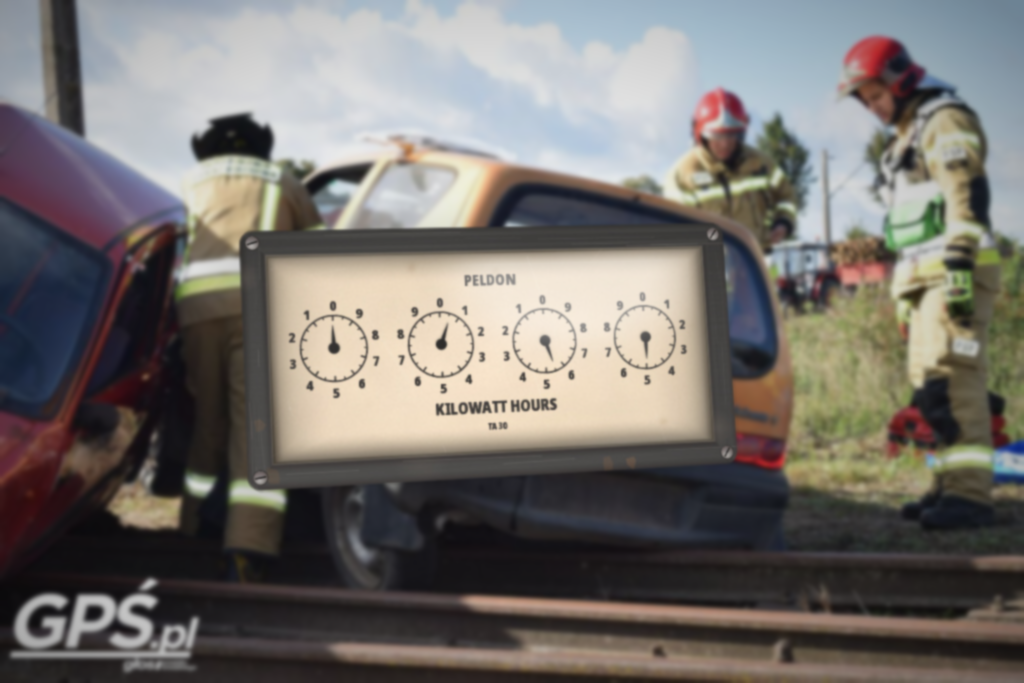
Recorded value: kWh 55
